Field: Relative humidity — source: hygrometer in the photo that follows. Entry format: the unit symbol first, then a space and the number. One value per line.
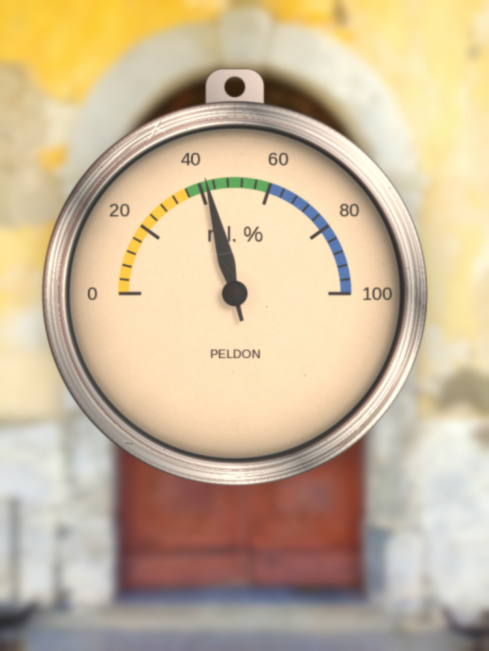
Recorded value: % 42
